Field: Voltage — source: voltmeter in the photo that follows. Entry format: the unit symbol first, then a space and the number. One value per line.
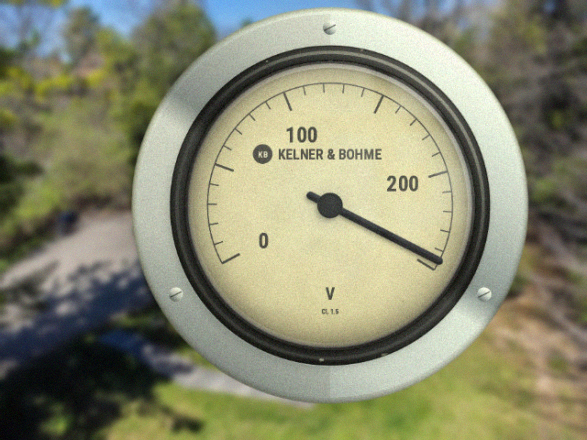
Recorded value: V 245
